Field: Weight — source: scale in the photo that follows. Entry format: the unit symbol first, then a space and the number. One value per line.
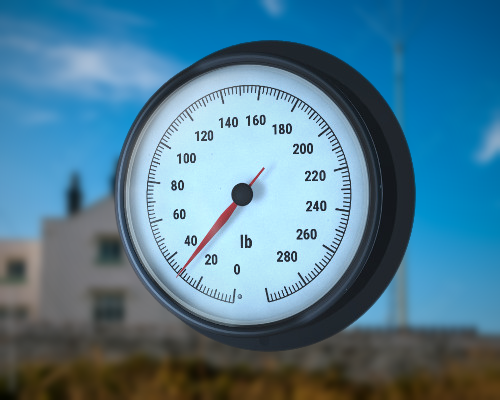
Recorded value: lb 30
